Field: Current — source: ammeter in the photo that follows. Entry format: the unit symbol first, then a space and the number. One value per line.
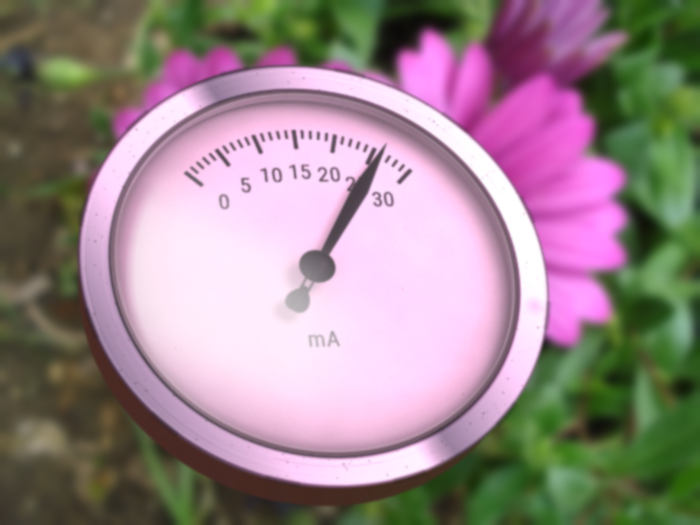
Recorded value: mA 26
